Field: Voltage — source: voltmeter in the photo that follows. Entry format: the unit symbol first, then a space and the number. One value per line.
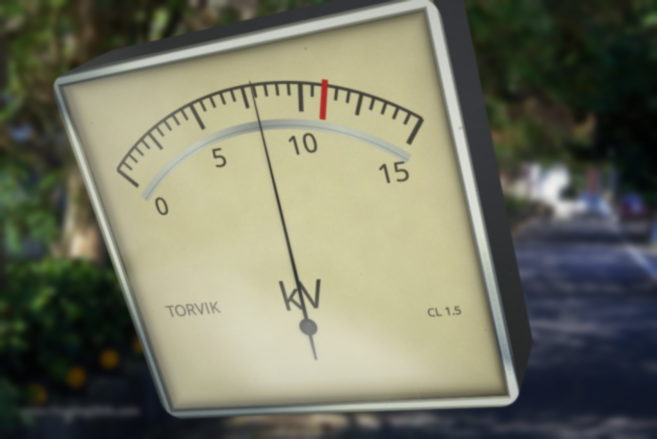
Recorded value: kV 8
